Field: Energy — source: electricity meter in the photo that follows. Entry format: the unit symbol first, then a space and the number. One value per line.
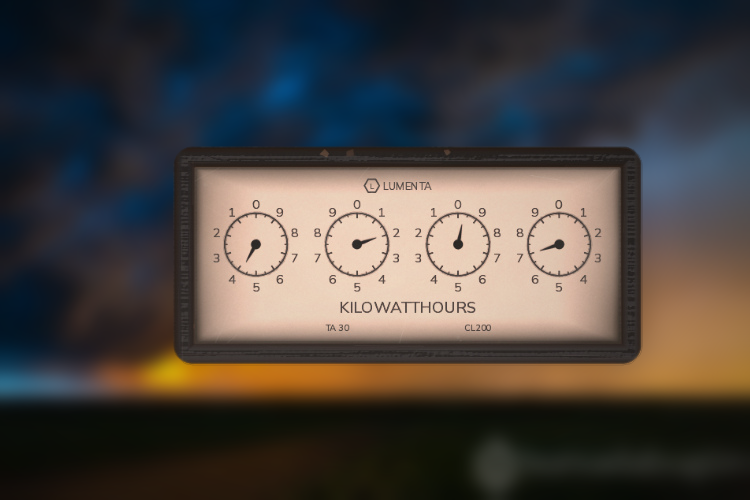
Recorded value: kWh 4197
